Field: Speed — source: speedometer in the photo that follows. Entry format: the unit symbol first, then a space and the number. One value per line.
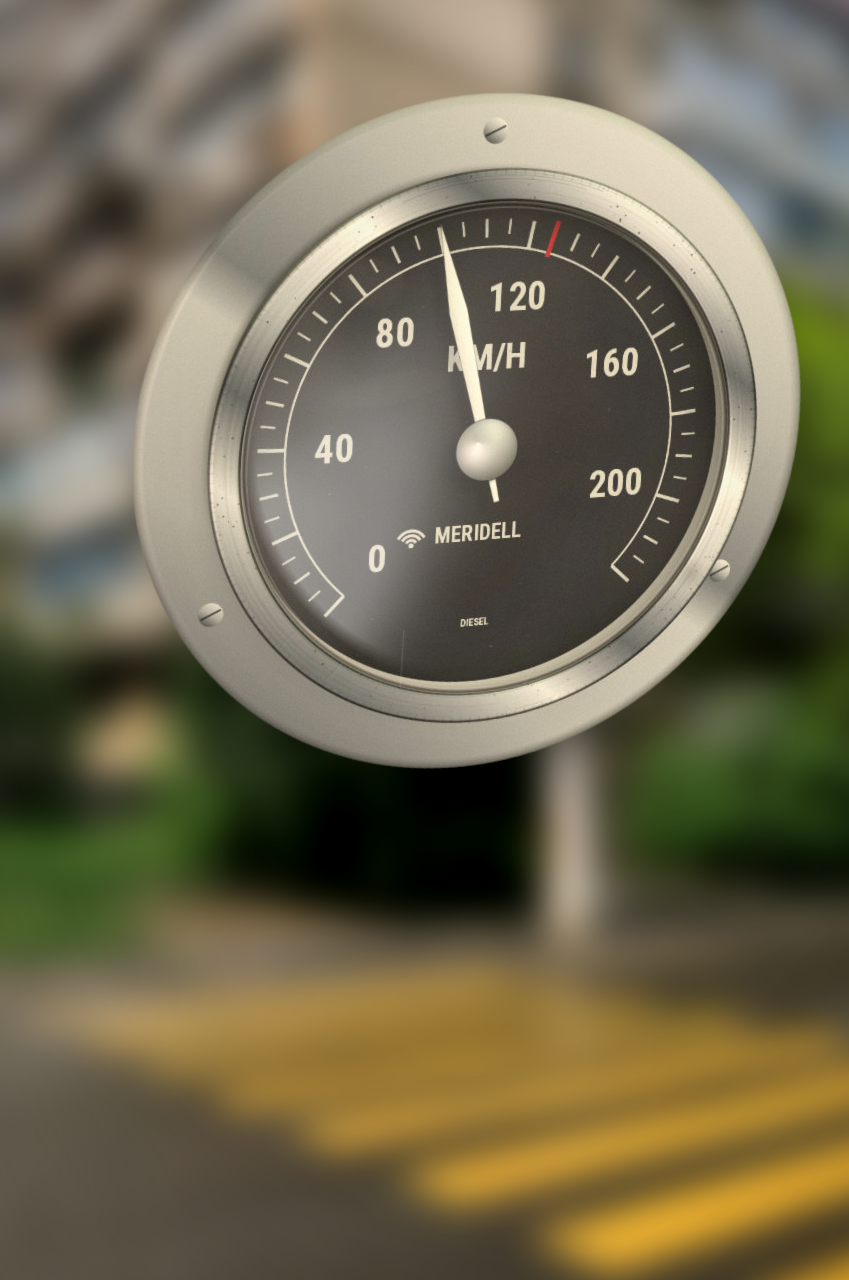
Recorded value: km/h 100
